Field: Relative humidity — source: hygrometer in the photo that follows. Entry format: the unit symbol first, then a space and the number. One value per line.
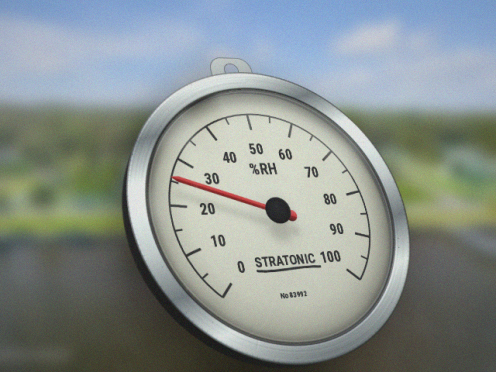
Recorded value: % 25
